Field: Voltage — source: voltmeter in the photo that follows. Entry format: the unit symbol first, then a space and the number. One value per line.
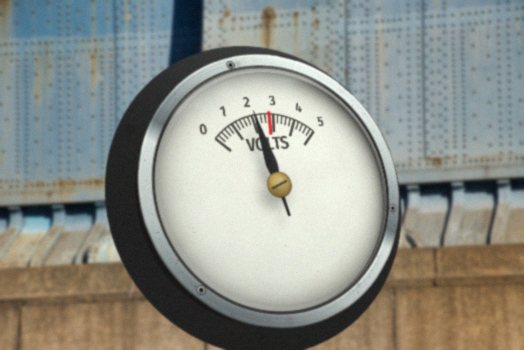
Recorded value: V 2
